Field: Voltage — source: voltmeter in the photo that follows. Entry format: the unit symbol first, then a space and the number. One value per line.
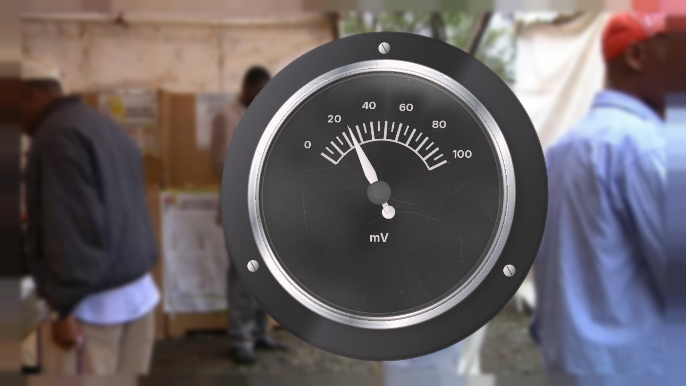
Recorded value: mV 25
